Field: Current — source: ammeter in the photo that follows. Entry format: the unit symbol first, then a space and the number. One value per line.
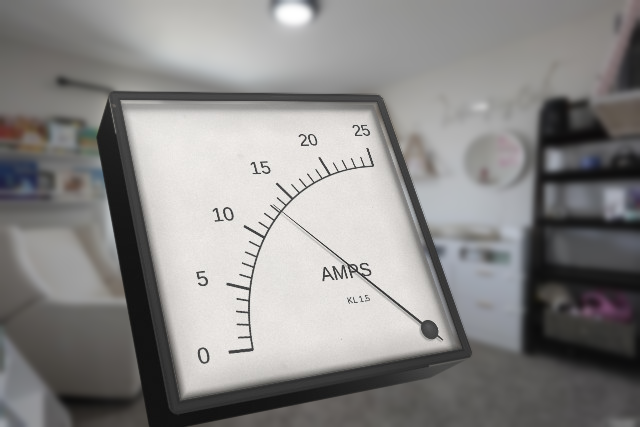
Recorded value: A 13
